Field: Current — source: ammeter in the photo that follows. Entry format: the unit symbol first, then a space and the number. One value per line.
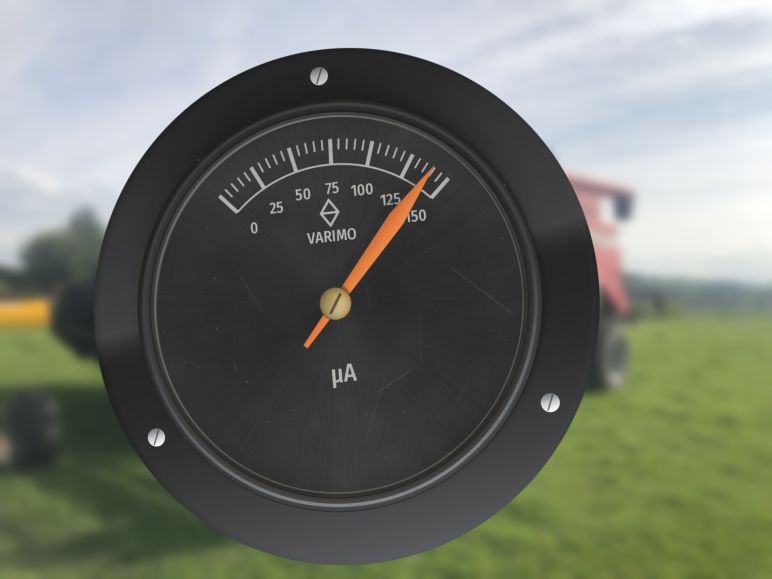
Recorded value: µA 140
